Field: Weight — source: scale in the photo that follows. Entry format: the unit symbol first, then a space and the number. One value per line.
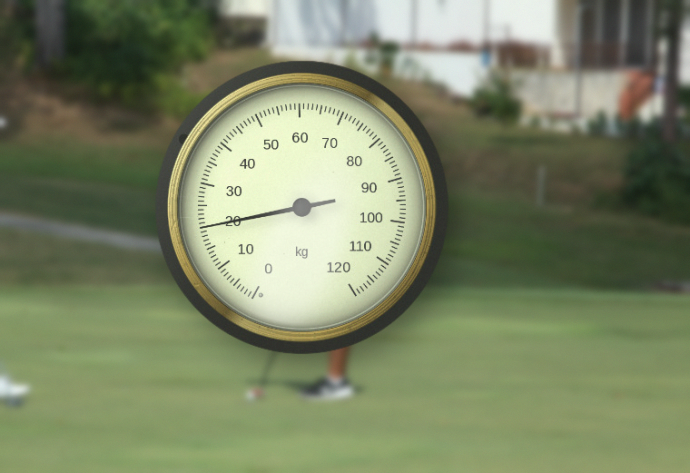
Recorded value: kg 20
